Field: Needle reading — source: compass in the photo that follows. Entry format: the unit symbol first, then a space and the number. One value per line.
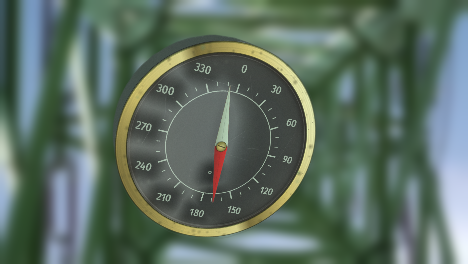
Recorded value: ° 170
